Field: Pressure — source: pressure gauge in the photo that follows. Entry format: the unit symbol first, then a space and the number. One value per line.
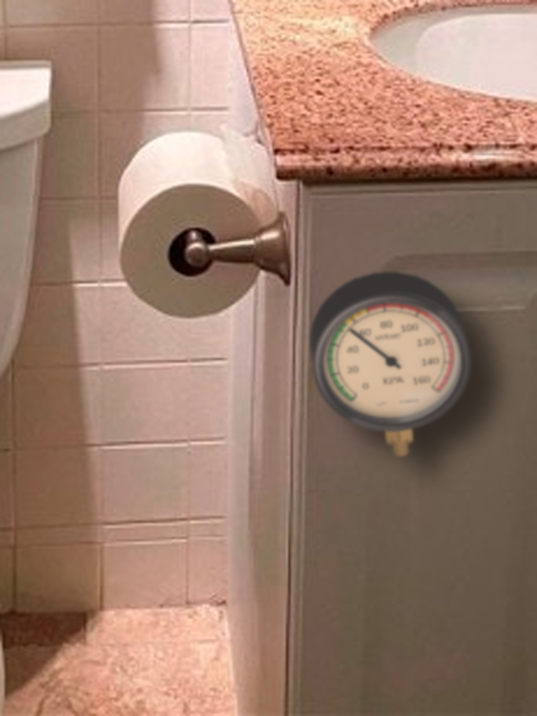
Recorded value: kPa 55
